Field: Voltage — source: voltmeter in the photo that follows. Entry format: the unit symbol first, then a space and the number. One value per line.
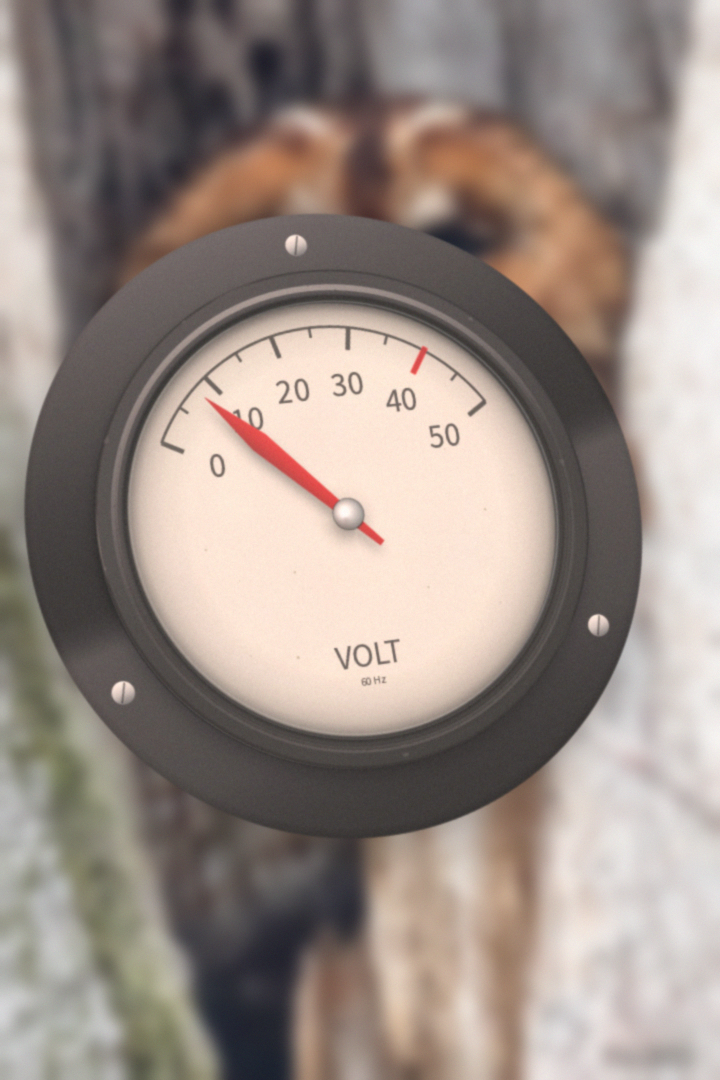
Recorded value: V 7.5
